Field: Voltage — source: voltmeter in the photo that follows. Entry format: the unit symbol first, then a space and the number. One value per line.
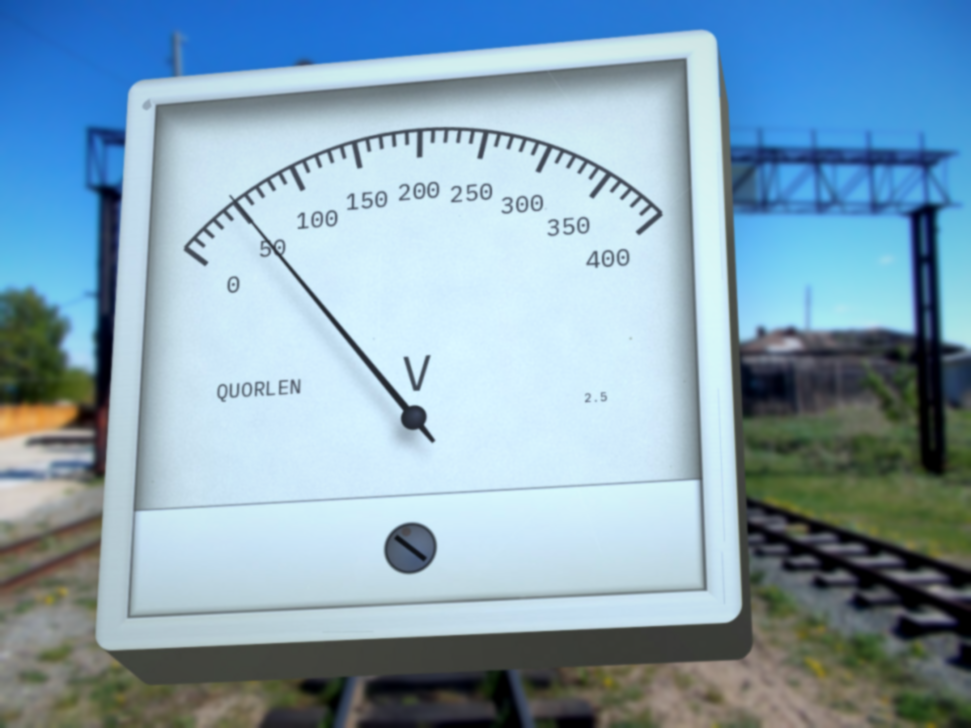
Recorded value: V 50
